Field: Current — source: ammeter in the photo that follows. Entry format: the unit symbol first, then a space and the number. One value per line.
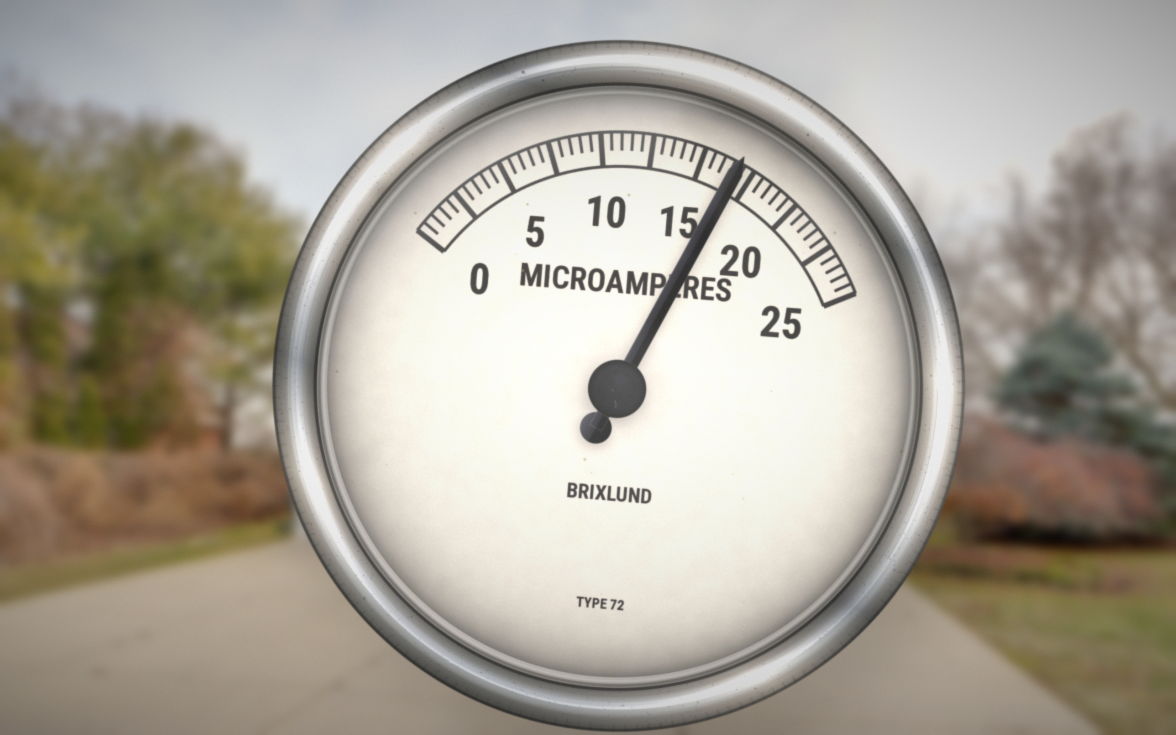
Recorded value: µA 16.75
